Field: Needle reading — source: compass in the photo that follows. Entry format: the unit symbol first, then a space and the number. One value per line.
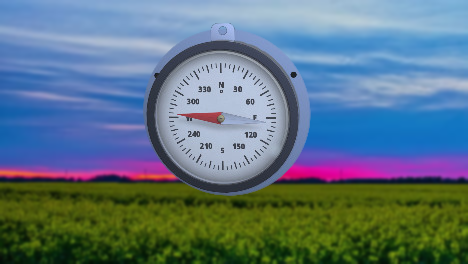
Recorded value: ° 275
